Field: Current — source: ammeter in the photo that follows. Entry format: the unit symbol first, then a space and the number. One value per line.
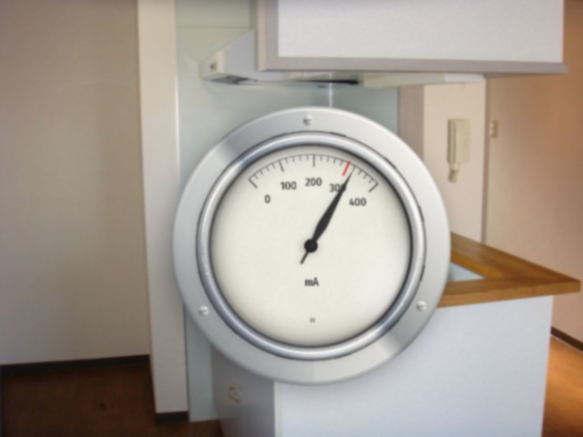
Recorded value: mA 320
